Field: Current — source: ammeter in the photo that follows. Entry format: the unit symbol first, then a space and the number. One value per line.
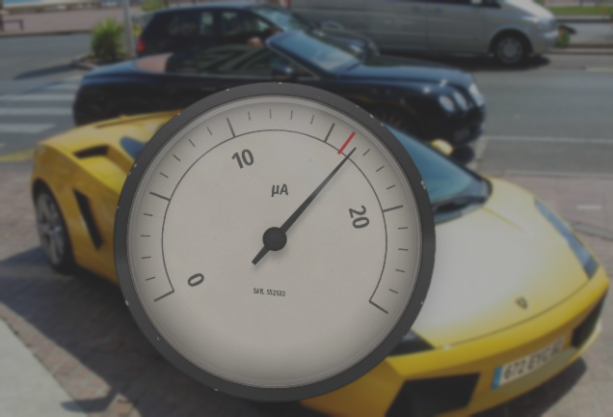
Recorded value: µA 16.5
